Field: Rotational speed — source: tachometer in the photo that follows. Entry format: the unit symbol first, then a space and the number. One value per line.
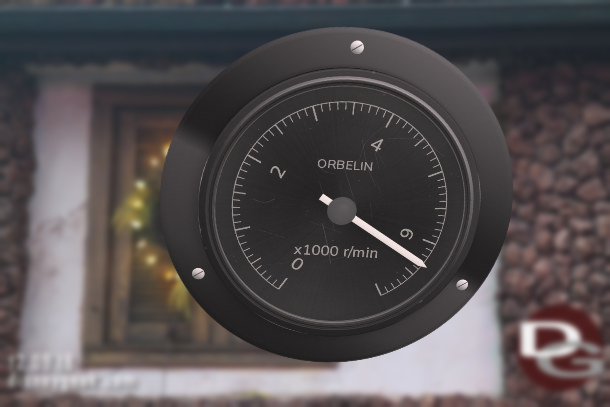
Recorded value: rpm 6300
